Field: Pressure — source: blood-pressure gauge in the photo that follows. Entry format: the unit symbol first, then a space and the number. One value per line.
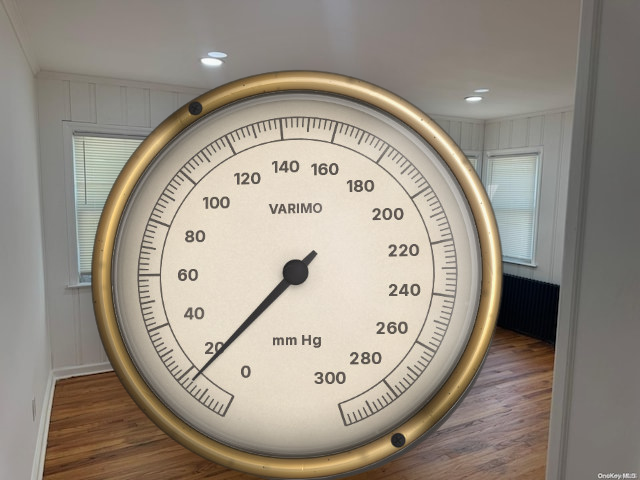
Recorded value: mmHg 16
